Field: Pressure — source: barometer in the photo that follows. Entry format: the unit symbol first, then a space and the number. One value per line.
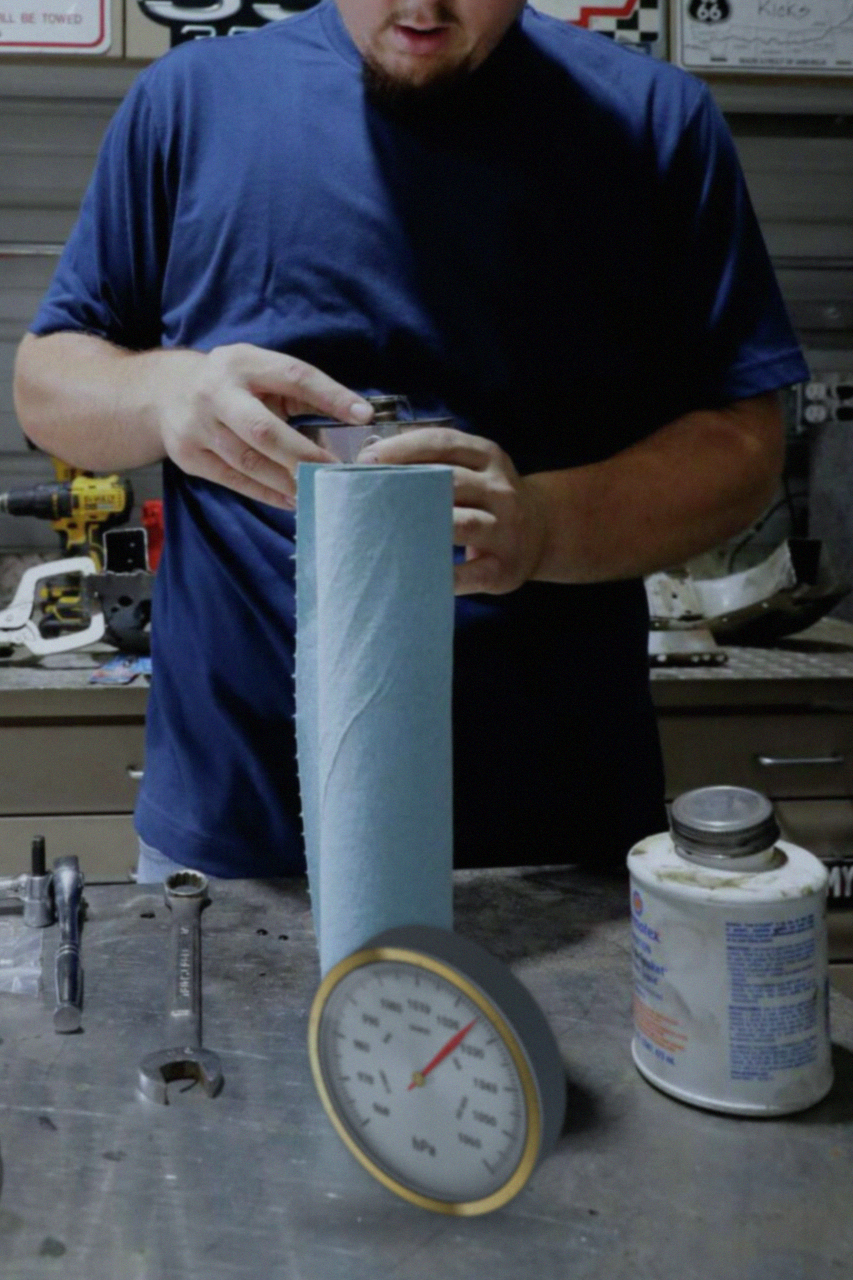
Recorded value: hPa 1025
